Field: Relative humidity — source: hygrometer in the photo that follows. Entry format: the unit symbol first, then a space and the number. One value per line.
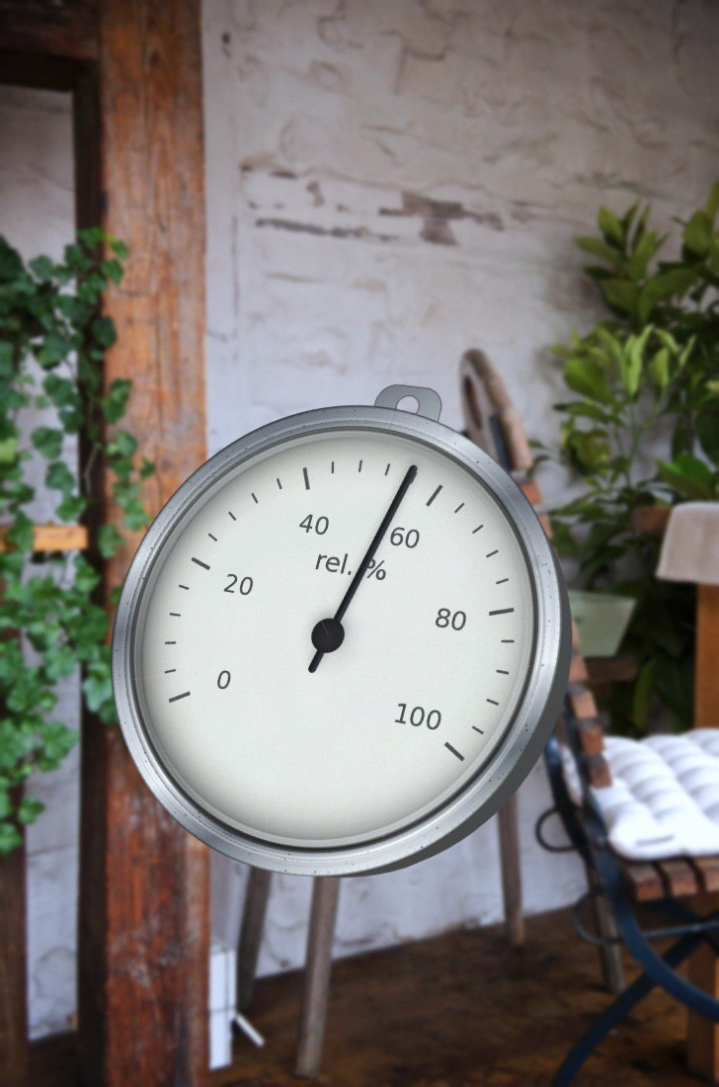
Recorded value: % 56
